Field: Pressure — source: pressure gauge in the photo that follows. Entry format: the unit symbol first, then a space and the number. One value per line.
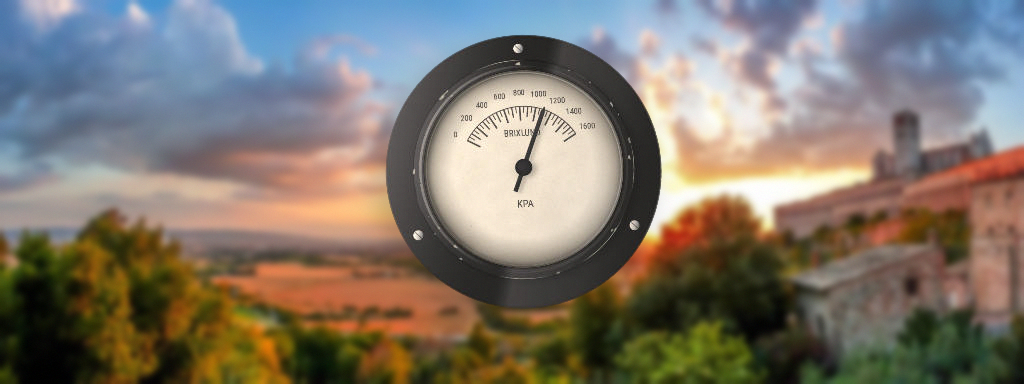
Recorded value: kPa 1100
